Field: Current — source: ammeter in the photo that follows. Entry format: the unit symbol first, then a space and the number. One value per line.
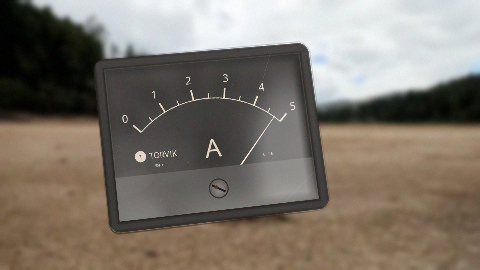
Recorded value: A 4.75
